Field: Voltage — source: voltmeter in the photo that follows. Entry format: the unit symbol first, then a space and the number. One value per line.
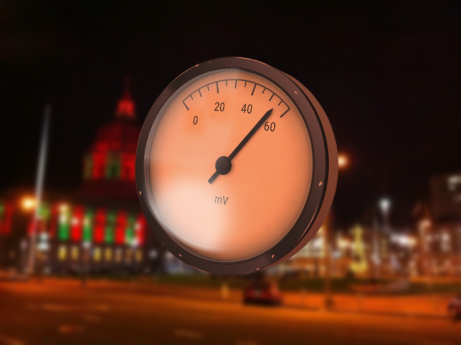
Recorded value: mV 55
